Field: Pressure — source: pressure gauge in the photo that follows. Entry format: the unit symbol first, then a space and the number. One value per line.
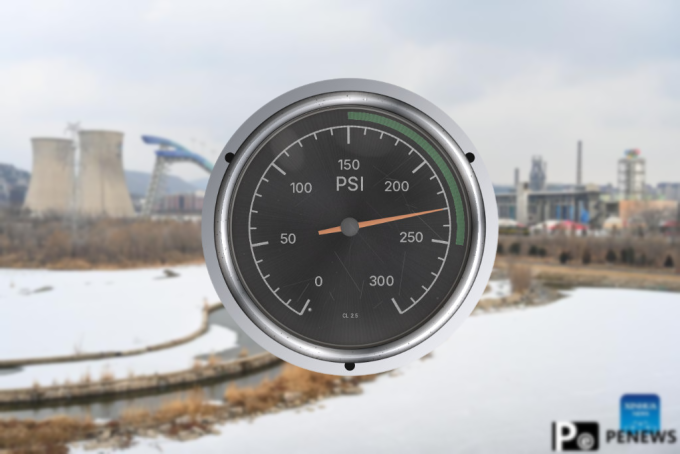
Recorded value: psi 230
